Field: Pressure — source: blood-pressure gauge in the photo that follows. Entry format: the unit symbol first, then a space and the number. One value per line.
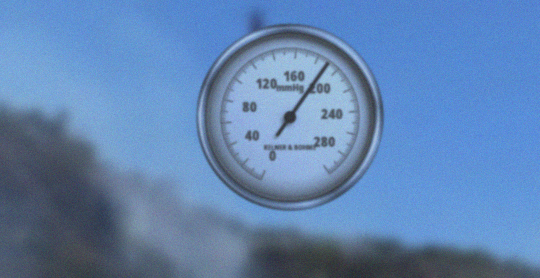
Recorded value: mmHg 190
